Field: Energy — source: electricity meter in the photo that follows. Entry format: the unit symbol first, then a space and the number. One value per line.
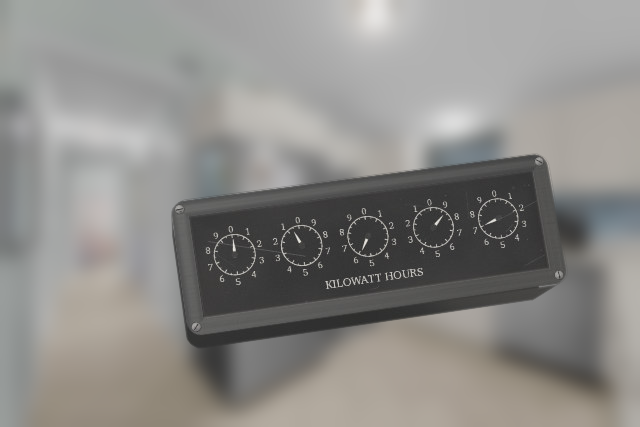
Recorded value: kWh 587
